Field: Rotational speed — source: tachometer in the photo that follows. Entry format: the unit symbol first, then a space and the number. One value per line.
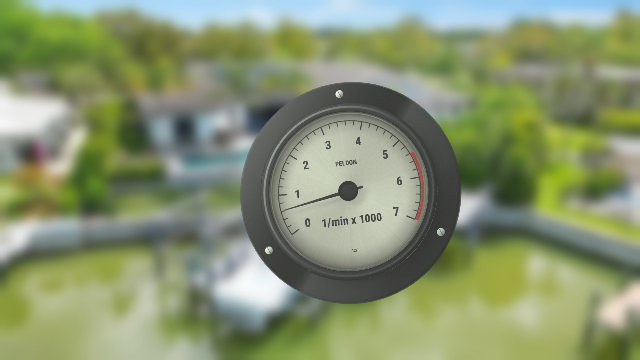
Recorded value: rpm 600
